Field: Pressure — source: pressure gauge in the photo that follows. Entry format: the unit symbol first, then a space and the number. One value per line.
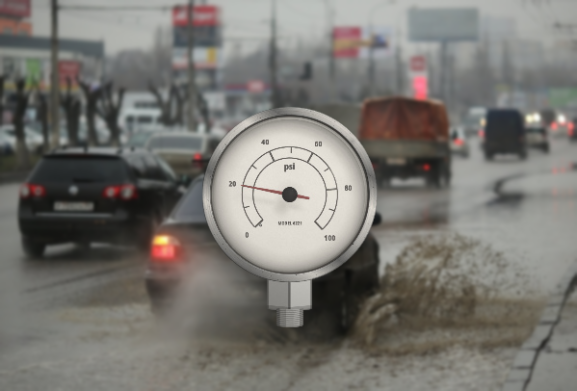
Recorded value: psi 20
